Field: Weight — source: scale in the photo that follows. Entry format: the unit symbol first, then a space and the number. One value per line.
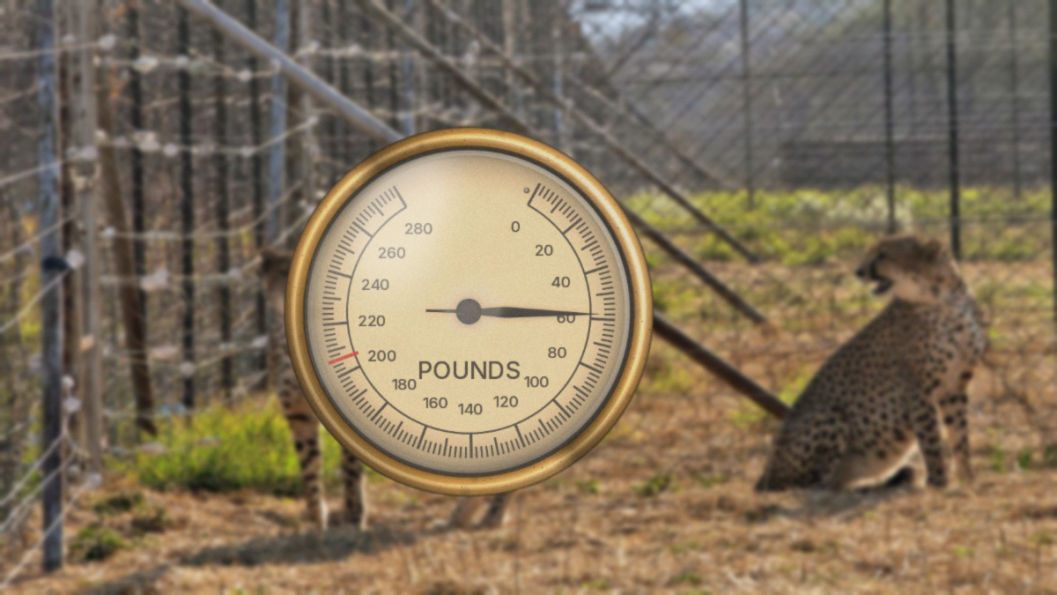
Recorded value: lb 58
